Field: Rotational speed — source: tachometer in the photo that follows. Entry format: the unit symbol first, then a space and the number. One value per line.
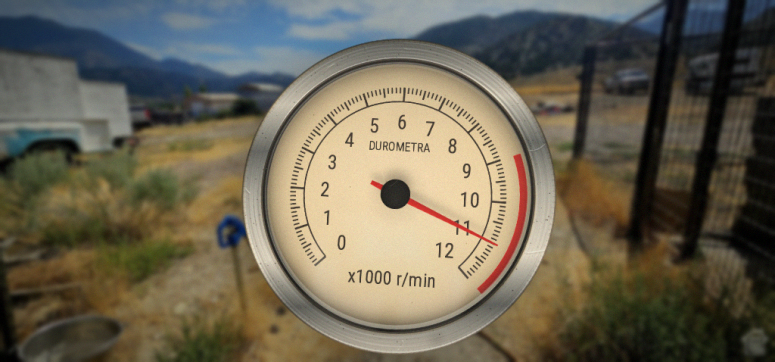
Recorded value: rpm 11000
